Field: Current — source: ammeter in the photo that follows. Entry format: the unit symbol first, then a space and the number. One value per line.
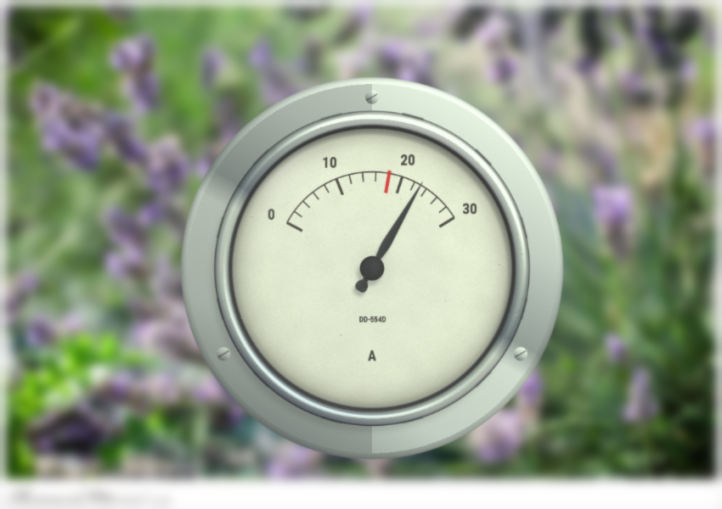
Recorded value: A 23
